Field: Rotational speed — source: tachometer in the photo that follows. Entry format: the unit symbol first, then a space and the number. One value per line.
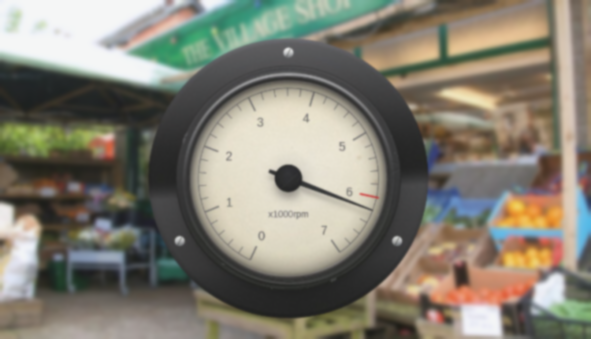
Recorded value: rpm 6200
